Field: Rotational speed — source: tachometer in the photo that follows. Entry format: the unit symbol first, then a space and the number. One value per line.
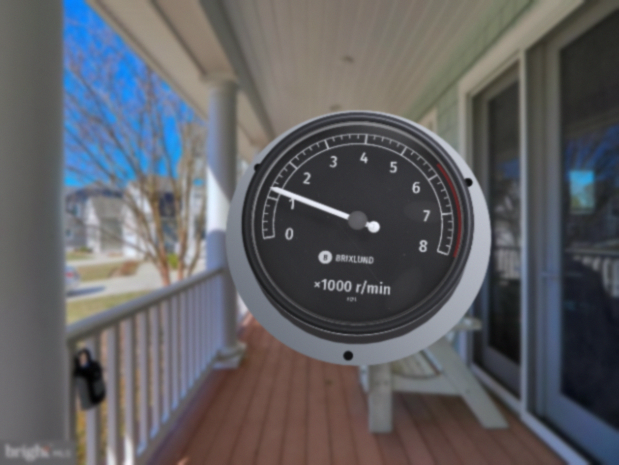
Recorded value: rpm 1200
